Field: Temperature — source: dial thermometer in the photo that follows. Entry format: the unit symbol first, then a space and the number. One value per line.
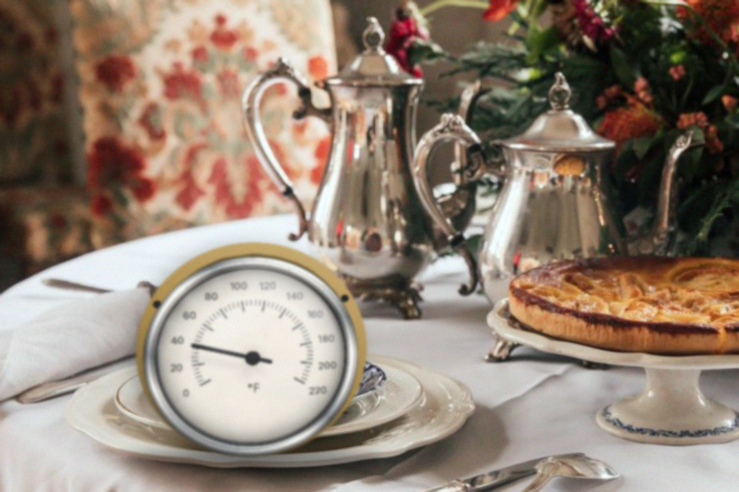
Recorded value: °F 40
